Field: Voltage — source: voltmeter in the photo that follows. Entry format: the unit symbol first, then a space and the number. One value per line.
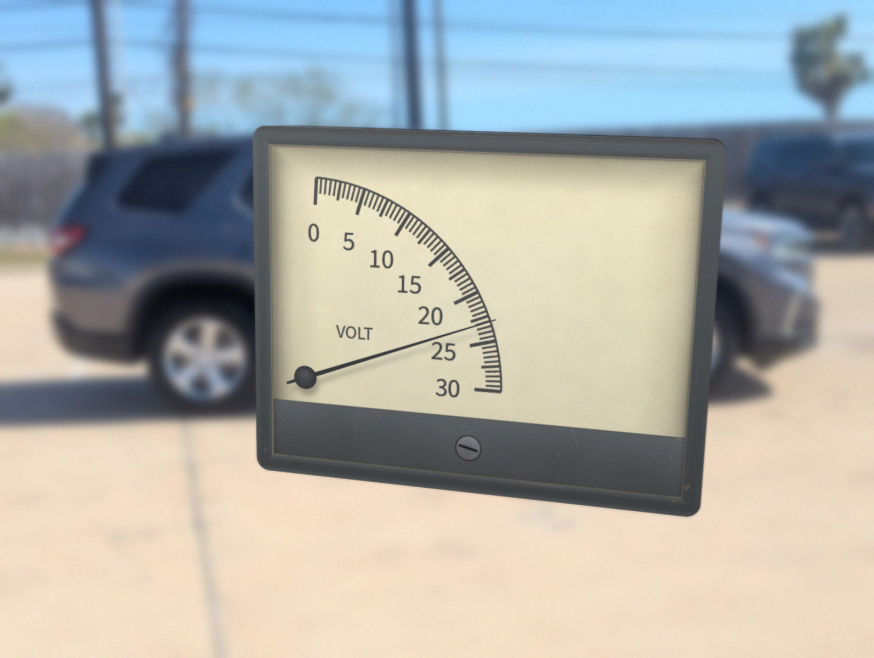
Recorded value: V 23
